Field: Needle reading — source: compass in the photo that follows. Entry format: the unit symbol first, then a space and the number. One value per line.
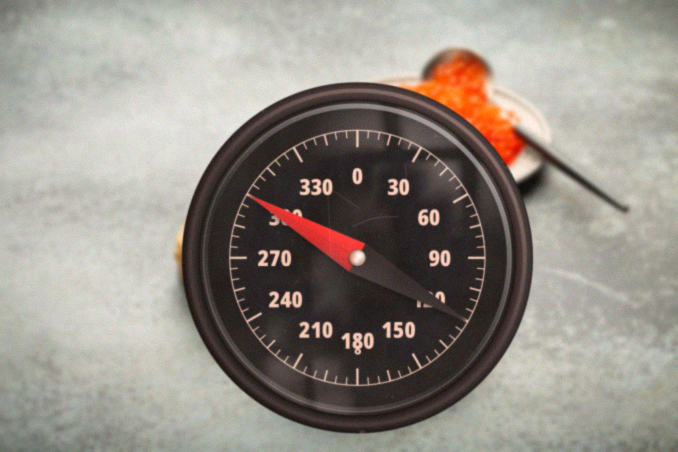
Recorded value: ° 300
